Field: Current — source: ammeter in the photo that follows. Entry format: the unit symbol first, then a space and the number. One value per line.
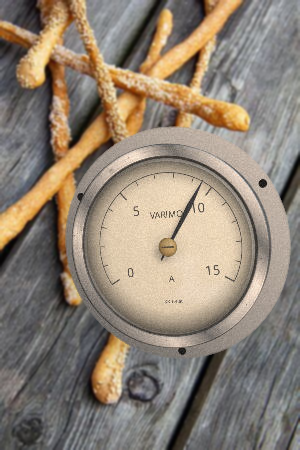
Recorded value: A 9.5
